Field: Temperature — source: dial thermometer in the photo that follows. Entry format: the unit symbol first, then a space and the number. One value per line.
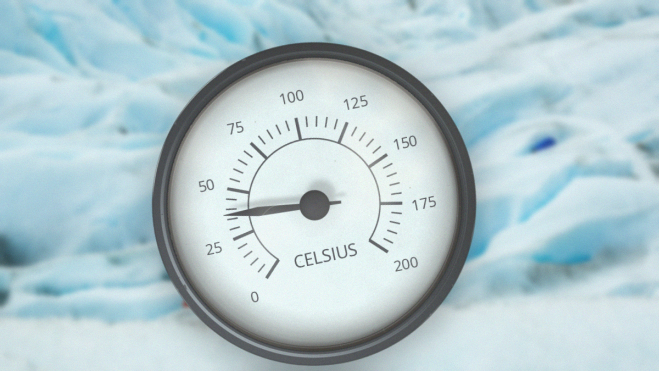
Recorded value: °C 37.5
